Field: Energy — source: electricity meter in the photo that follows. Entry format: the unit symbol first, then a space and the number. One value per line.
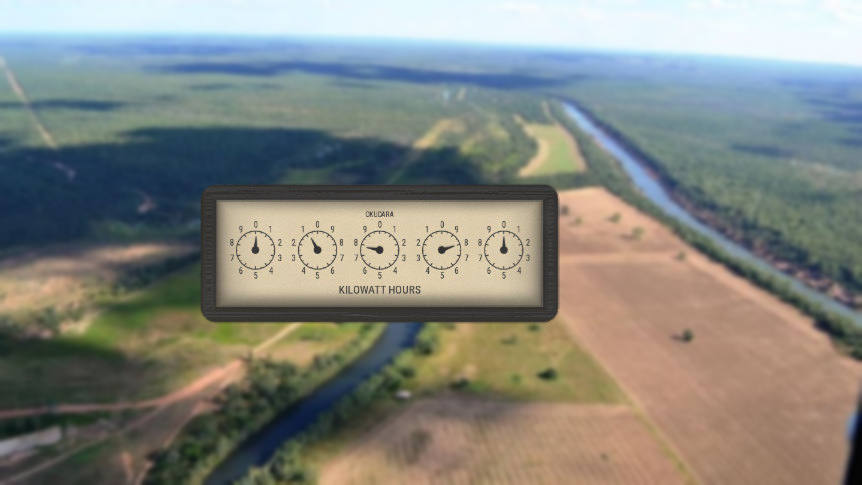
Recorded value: kWh 780
